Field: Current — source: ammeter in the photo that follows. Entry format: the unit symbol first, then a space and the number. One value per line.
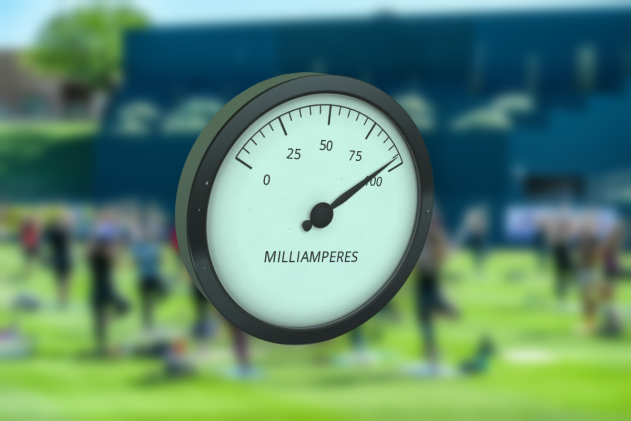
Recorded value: mA 95
